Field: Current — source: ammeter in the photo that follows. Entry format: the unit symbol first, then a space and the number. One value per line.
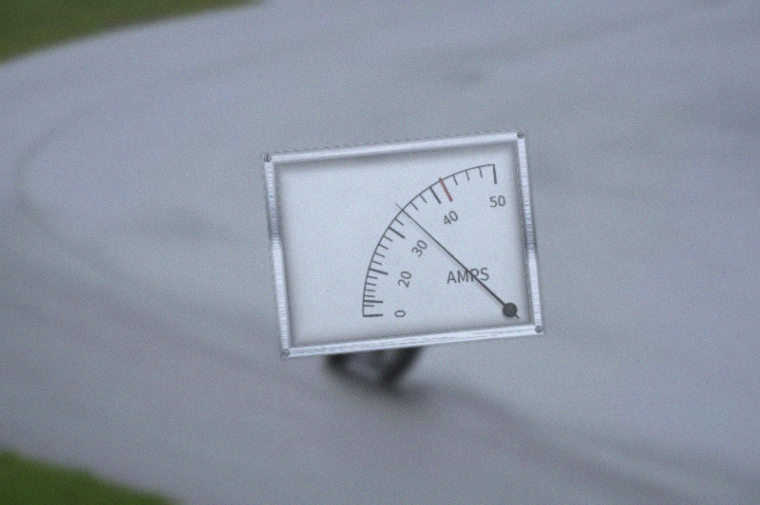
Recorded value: A 34
